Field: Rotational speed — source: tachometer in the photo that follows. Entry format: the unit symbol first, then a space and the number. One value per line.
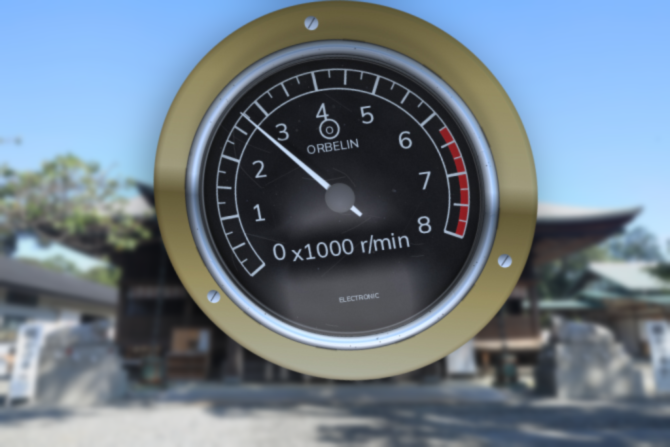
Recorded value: rpm 2750
